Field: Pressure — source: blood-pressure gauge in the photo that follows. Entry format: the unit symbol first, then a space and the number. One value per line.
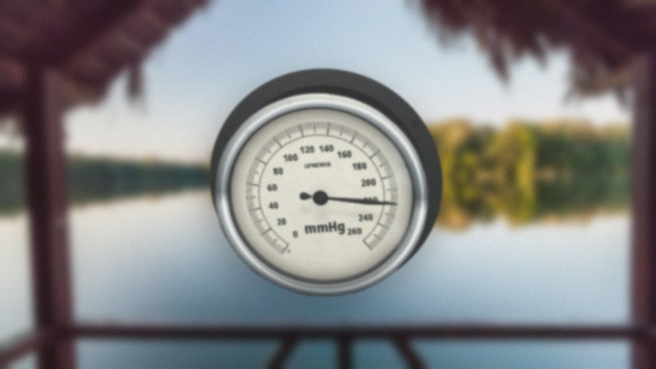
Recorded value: mmHg 220
